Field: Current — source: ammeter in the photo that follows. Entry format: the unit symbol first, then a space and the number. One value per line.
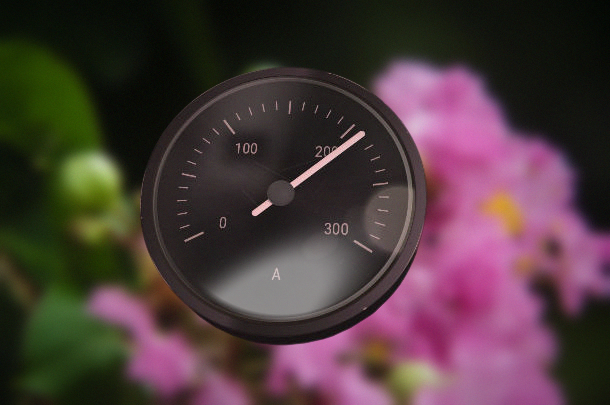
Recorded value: A 210
